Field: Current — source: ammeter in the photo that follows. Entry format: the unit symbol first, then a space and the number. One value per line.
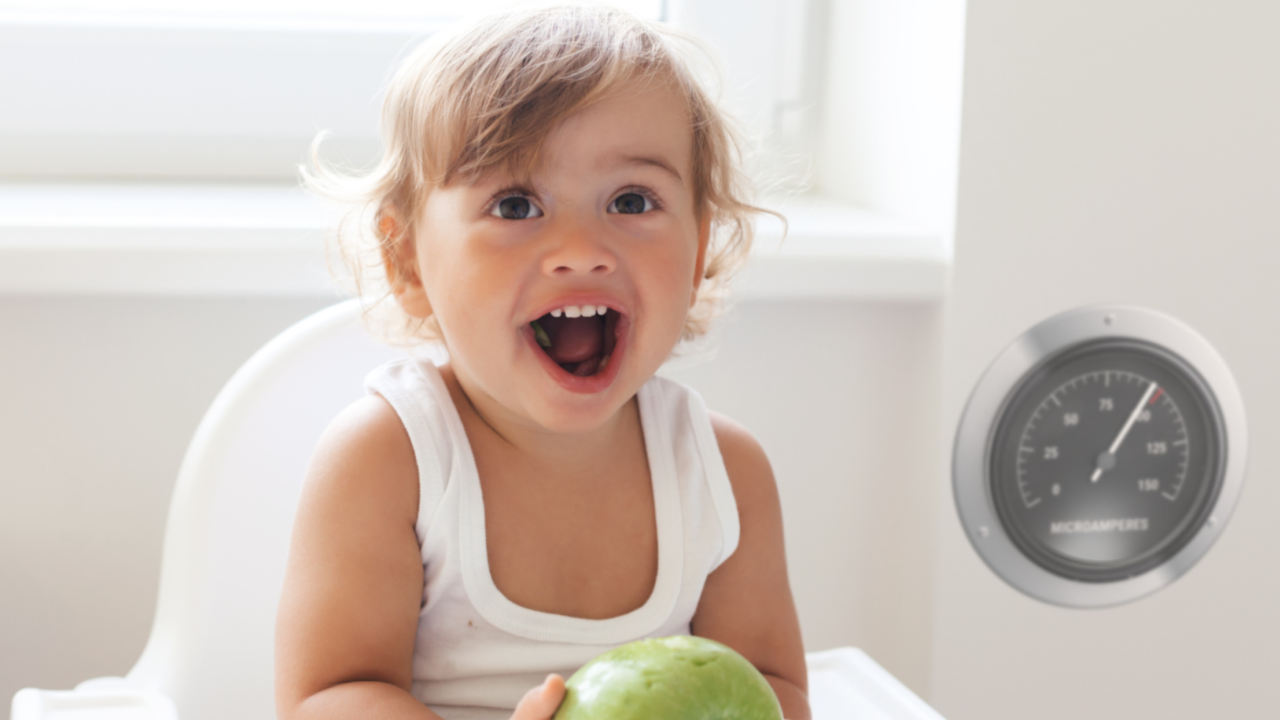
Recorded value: µA 95
